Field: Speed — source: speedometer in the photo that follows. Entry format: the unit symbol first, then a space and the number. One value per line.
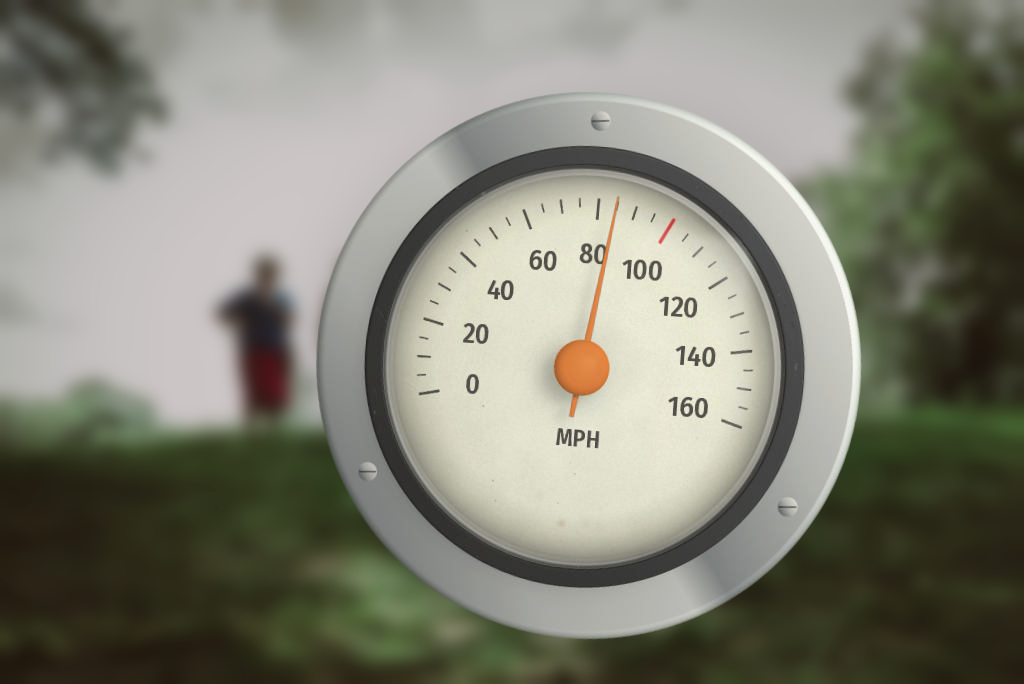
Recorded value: mph 85
